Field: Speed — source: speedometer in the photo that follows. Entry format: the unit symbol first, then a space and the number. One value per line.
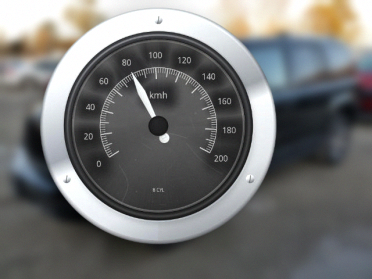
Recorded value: km/h 80
